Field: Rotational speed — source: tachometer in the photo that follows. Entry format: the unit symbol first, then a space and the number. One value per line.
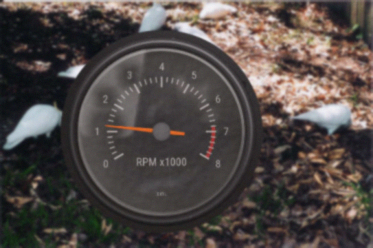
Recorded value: rpm 1200
